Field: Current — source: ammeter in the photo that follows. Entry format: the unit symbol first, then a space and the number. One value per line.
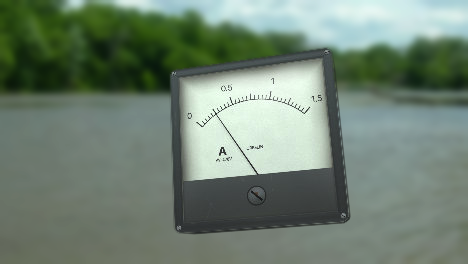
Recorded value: A 0.25
